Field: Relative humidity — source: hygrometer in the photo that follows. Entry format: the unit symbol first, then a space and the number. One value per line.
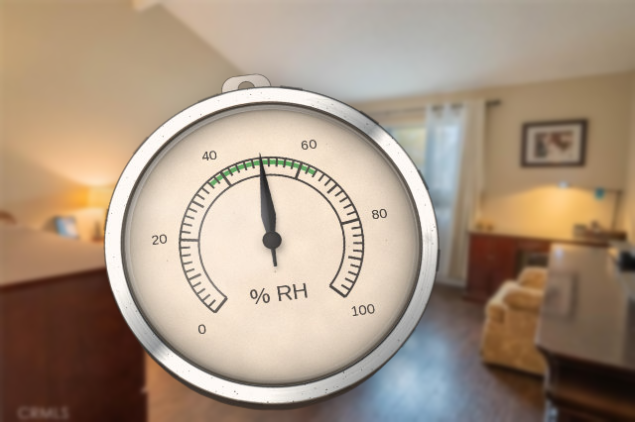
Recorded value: % 50
